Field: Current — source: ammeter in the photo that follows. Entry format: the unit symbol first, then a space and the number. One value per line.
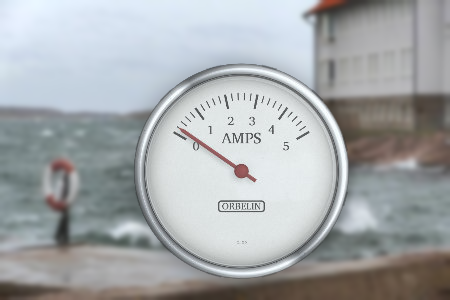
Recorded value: A 0.2
